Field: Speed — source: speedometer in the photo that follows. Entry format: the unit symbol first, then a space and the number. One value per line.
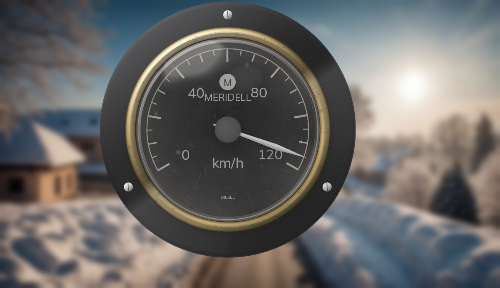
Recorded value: km/h 115
